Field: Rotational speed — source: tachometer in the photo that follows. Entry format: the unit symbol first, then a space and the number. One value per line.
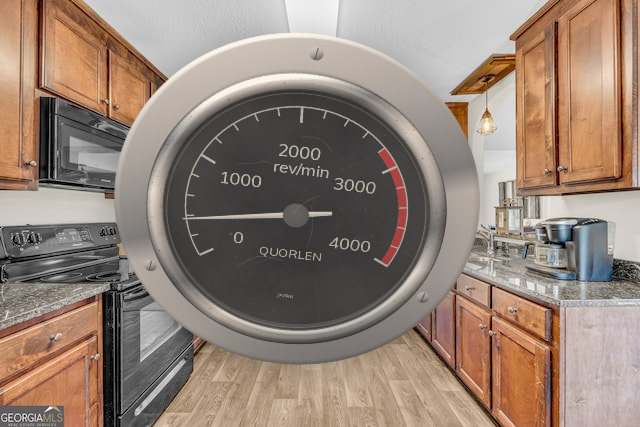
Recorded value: rpm 400
